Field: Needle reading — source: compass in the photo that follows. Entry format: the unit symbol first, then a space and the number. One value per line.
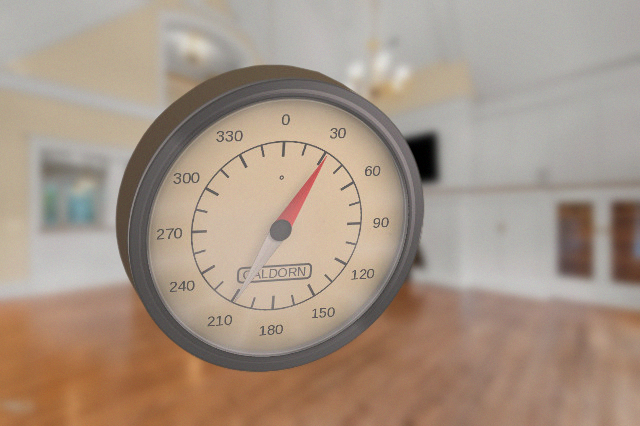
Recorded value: ° 30
